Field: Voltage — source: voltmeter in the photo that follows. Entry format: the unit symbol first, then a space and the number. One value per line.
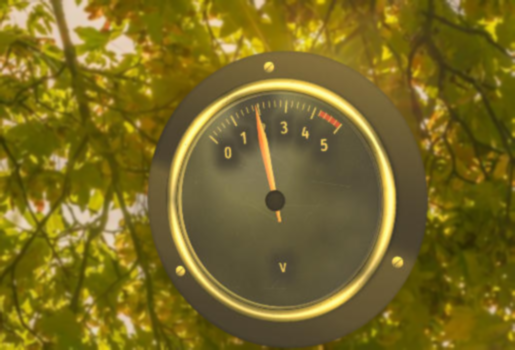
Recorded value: V 2
